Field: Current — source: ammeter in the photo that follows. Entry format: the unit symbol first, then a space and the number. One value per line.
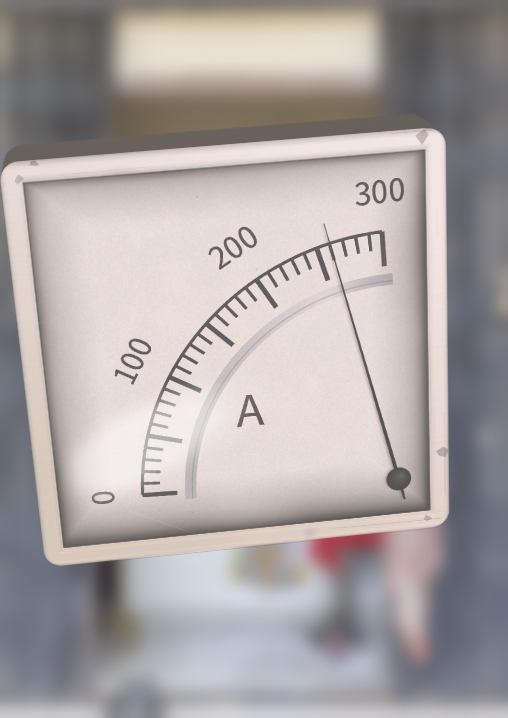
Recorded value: A 260
